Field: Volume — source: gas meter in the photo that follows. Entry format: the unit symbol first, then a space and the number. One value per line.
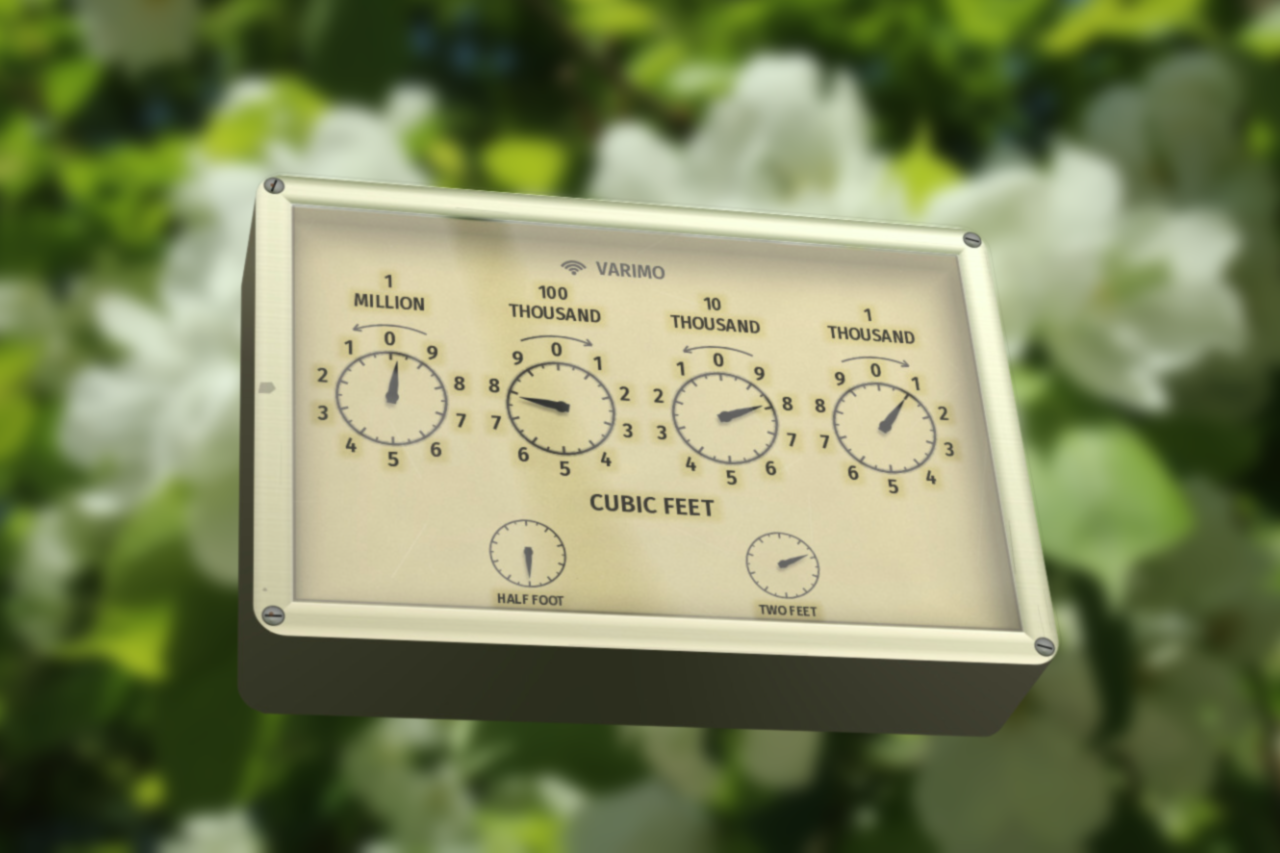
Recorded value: ft³ 978100
